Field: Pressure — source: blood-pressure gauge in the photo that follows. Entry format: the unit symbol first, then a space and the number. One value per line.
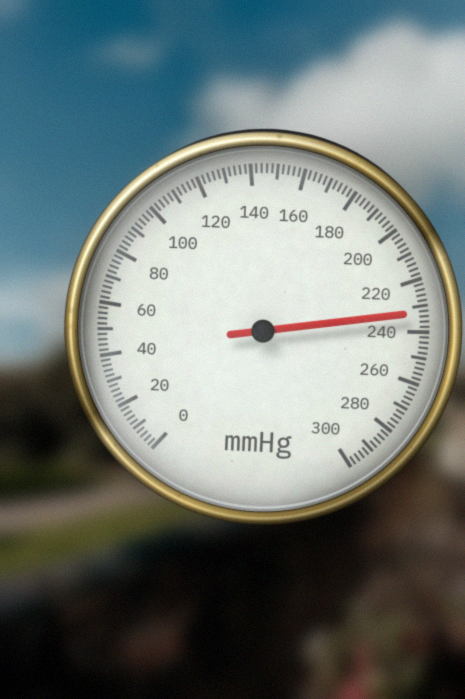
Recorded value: mmHg 232
